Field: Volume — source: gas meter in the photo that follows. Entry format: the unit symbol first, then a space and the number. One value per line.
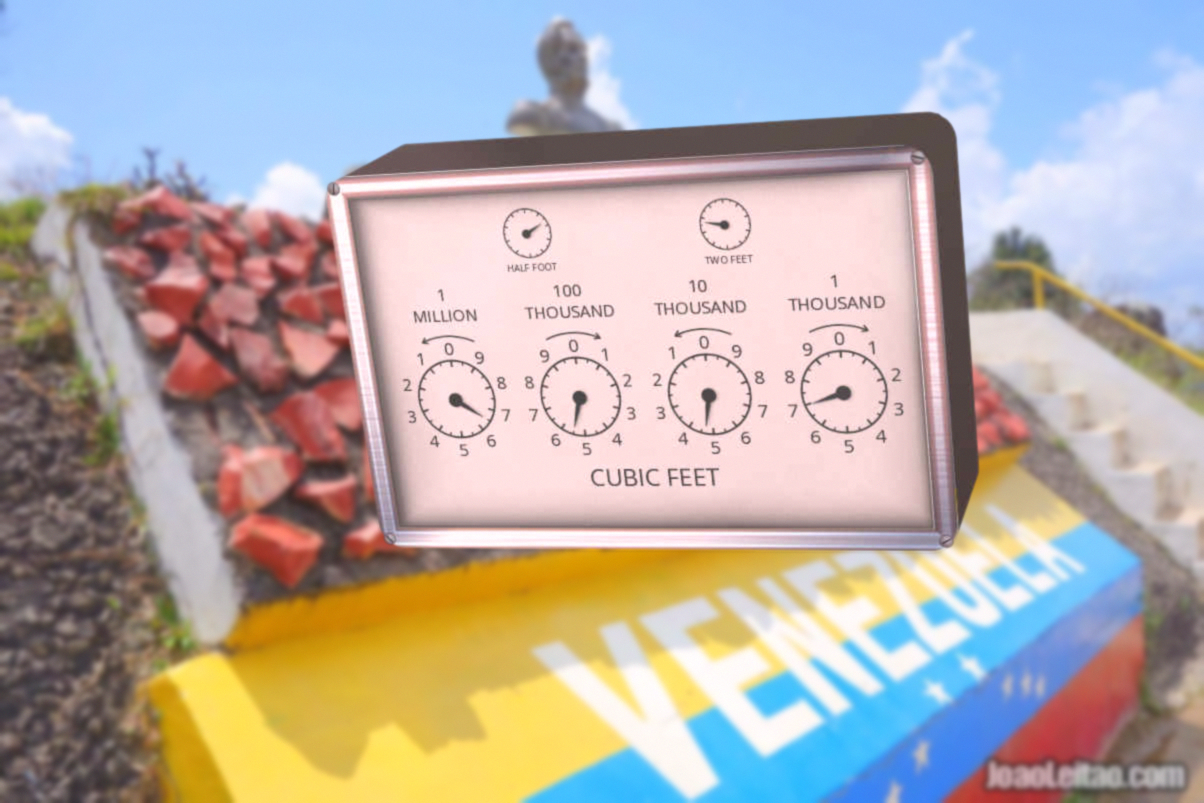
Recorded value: ft³ 654700
